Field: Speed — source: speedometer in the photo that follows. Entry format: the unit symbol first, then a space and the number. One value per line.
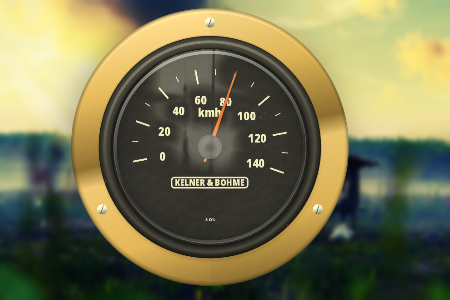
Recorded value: km/h 80
